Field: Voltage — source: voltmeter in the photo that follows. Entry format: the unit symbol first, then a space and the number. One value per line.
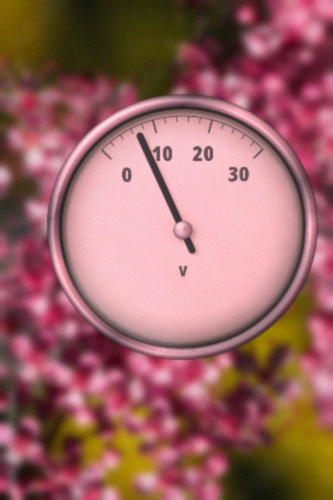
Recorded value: V 7
